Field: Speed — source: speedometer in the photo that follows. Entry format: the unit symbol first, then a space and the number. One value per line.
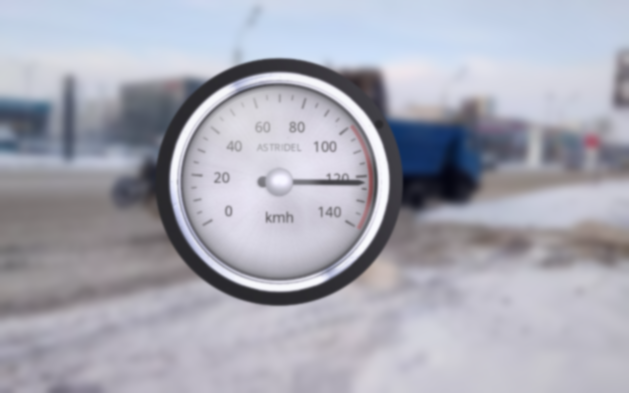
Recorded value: km/h 122.5
